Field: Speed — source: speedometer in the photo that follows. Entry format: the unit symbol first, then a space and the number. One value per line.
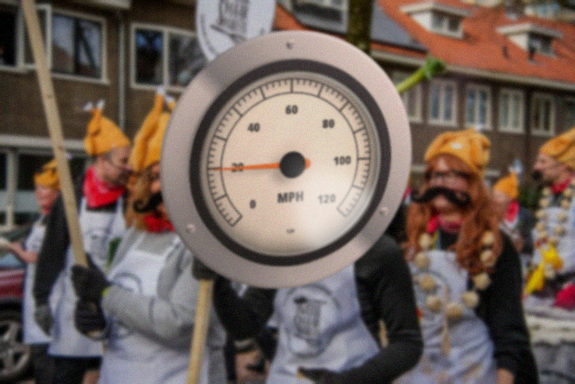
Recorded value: mph 20
